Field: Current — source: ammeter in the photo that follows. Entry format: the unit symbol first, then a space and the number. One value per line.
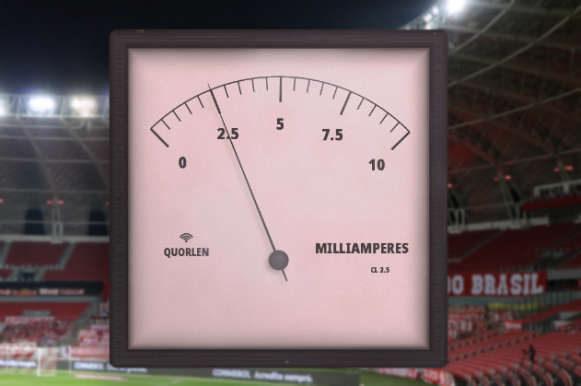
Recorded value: mA 2.5
